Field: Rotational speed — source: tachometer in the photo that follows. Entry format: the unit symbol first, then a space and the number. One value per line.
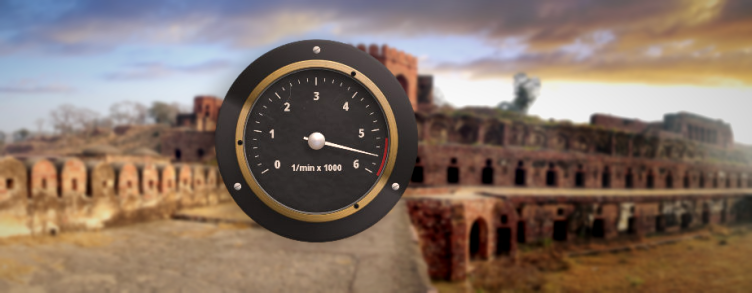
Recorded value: rpm 5600
